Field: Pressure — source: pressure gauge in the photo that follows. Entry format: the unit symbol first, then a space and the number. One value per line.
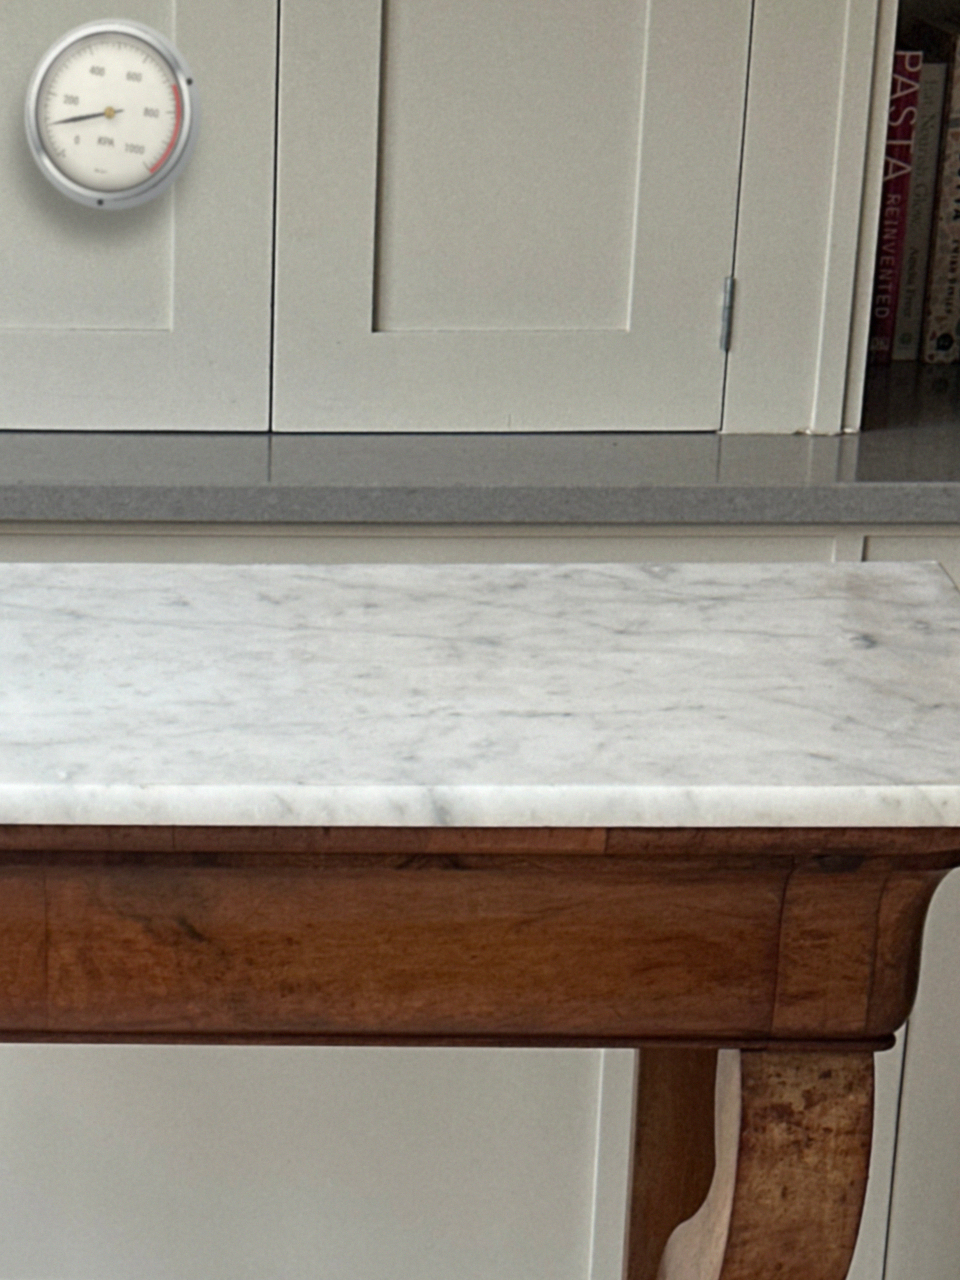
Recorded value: kPa 100
